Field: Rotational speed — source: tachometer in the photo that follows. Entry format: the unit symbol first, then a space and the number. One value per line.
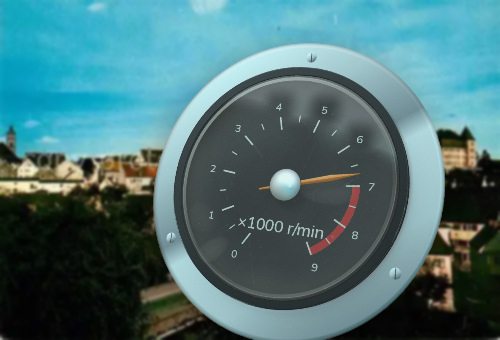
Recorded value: rpm 6750
